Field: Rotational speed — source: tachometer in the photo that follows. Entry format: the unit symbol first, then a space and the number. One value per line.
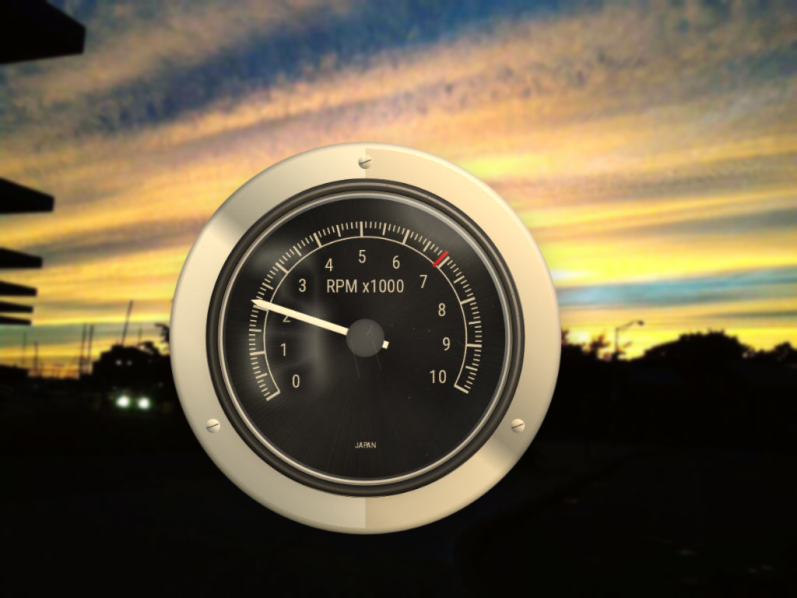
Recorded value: rpm 2100
